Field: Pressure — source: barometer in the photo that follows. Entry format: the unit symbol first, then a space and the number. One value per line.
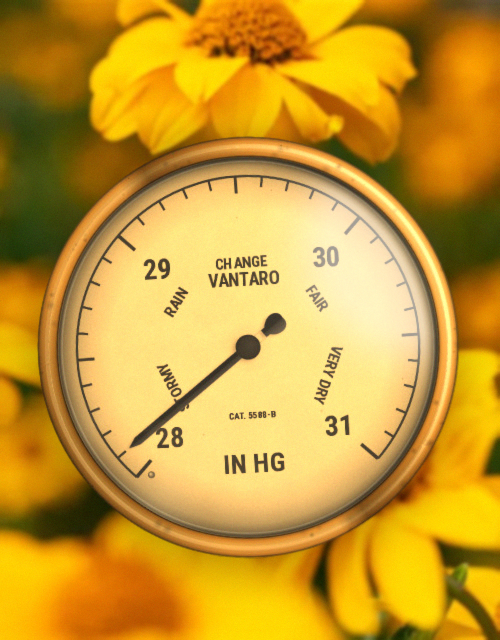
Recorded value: inHg 28.1
